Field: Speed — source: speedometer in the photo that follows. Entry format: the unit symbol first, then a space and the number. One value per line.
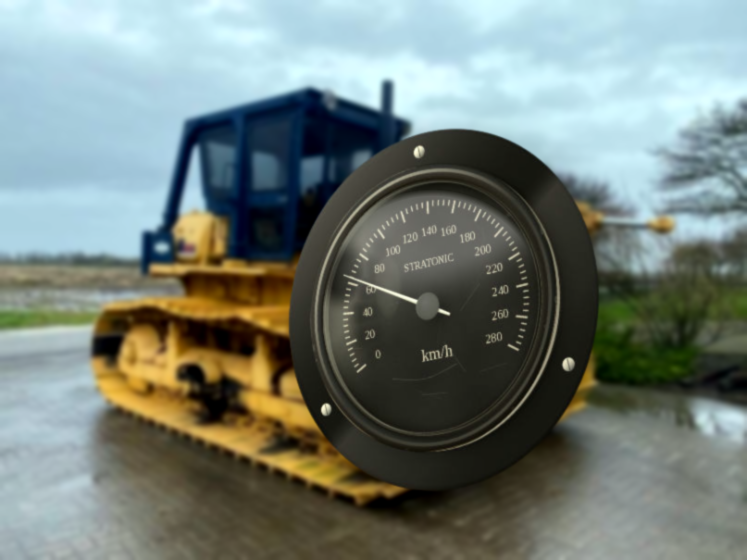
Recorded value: km/h 64
